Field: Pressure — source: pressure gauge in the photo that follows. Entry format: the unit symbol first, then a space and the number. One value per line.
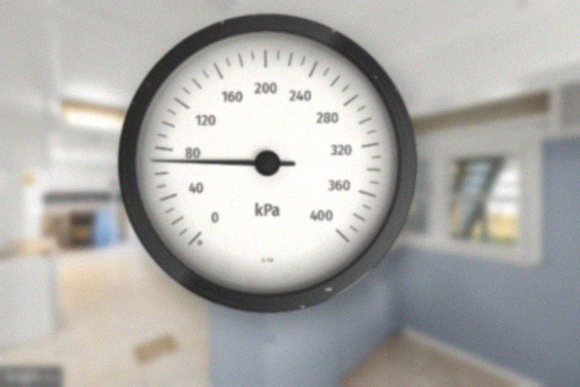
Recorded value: kPa 70
